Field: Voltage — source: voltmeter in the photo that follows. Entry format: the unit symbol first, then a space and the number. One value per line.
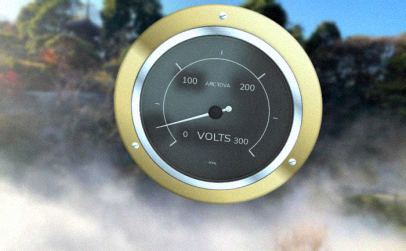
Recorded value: V 25
